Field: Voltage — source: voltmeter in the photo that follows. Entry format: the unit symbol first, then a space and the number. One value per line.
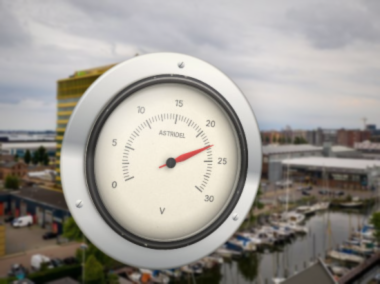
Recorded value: V 22.5
